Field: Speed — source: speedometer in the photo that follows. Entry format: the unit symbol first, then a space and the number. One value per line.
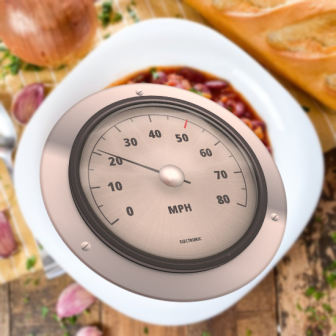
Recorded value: mph 20
